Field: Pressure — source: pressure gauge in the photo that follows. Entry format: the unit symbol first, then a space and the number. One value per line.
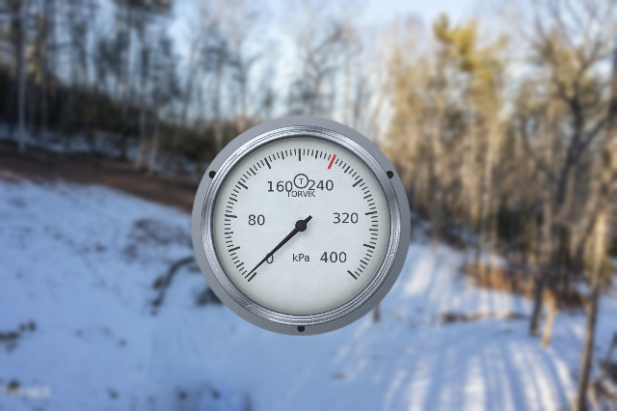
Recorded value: kPa 5
